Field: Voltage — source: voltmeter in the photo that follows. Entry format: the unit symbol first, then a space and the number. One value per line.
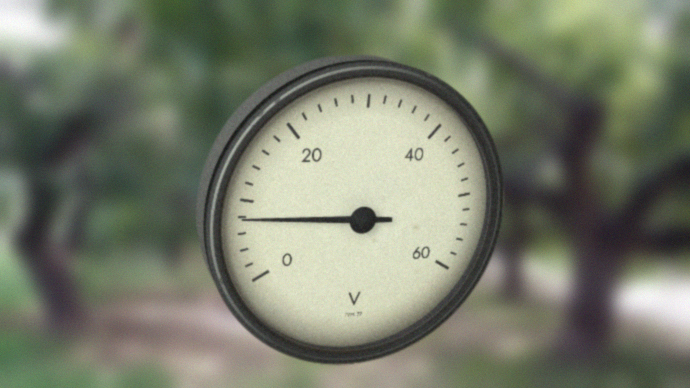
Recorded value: V 8
